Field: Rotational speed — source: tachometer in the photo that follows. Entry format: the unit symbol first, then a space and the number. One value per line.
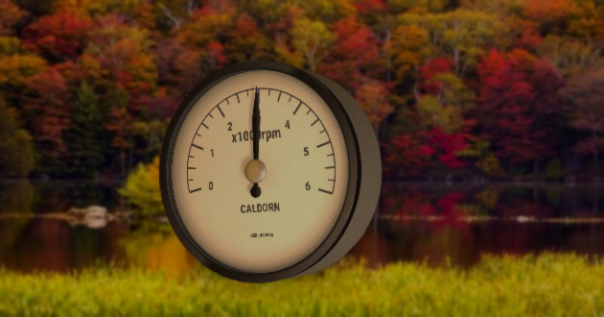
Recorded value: rpm 3000
